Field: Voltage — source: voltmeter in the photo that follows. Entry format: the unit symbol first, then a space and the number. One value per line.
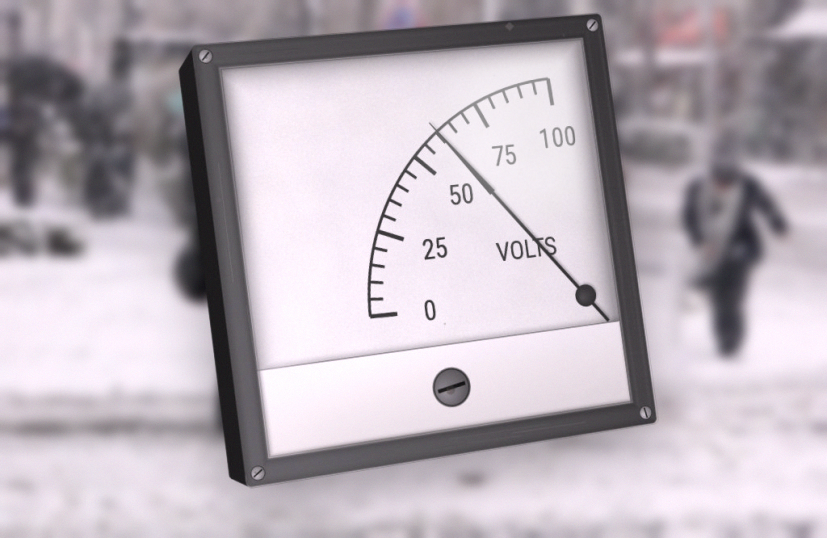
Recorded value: V 60
